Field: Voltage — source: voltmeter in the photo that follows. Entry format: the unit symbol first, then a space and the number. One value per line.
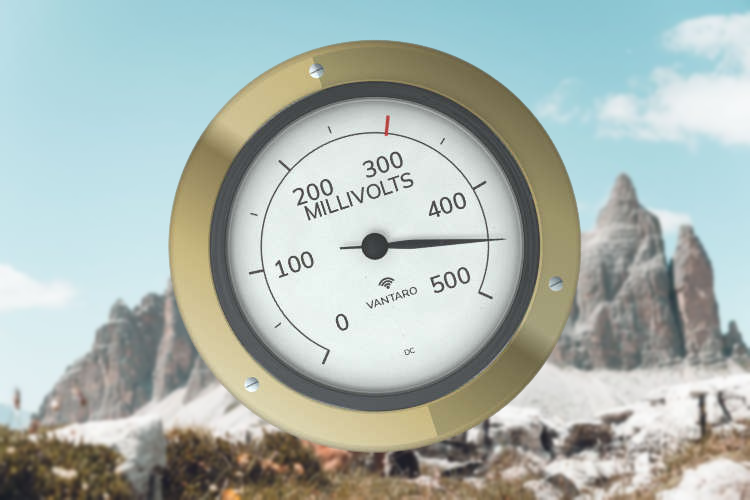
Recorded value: mV 450
